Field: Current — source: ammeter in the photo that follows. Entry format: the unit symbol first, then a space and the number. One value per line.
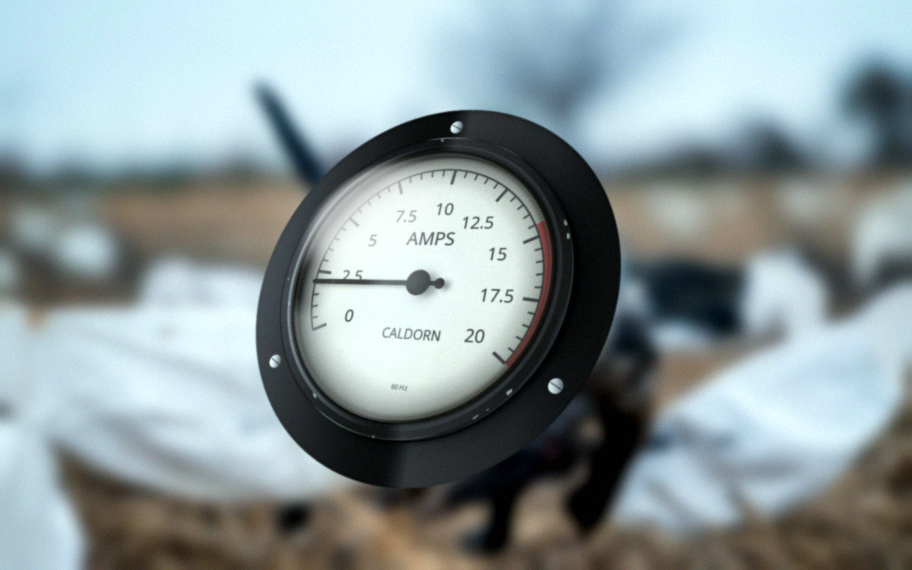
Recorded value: A 2
